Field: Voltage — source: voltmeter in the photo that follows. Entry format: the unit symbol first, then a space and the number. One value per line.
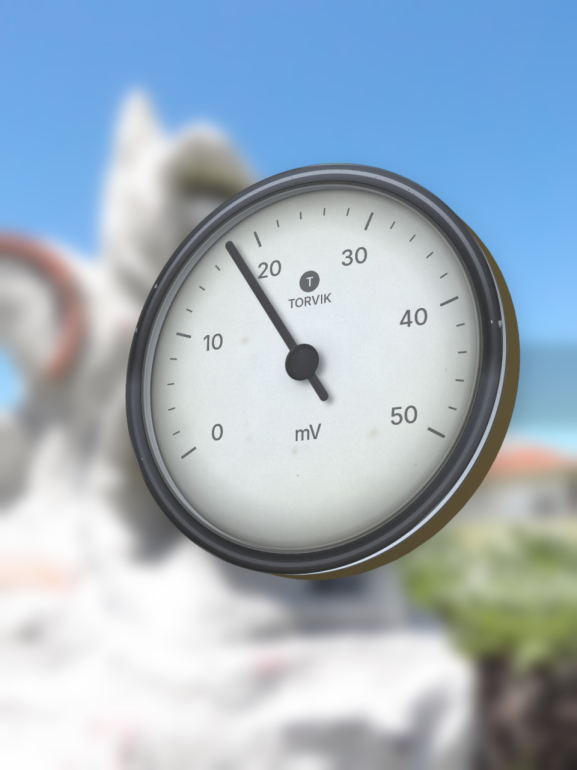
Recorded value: mV 18
